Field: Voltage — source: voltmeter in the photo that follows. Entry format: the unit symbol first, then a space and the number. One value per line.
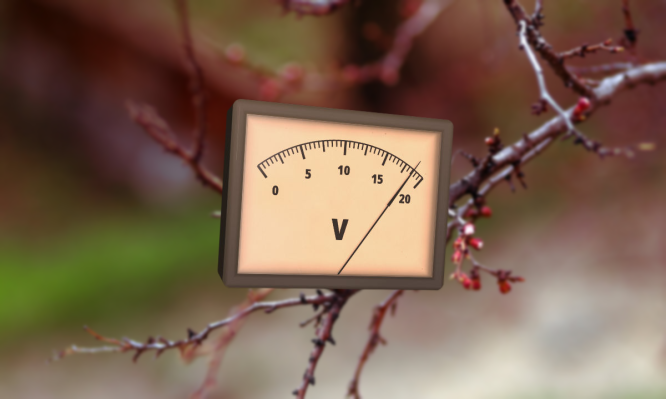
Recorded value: V 18.5
